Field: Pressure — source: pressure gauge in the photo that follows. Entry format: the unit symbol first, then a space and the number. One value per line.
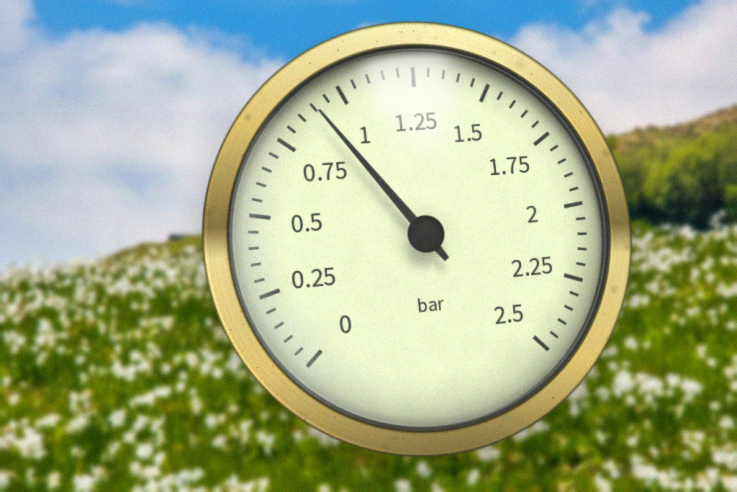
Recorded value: bar 0.9
